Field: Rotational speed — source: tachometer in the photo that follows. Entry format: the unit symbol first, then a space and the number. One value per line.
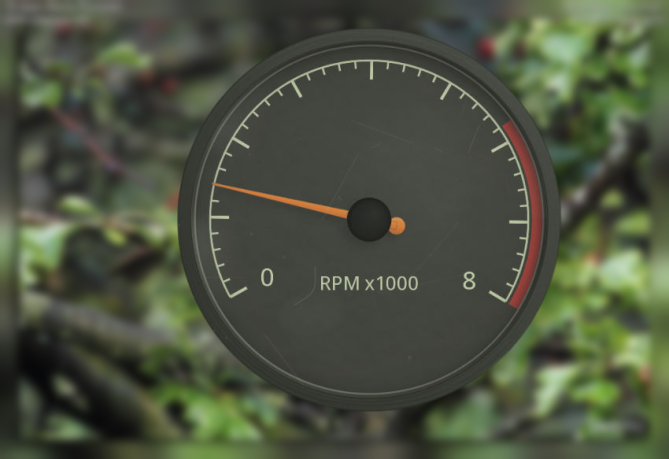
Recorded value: rpm 1400
